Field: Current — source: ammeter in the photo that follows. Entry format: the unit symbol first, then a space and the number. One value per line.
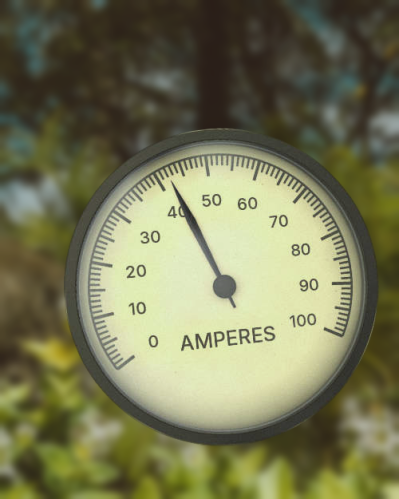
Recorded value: A 42
